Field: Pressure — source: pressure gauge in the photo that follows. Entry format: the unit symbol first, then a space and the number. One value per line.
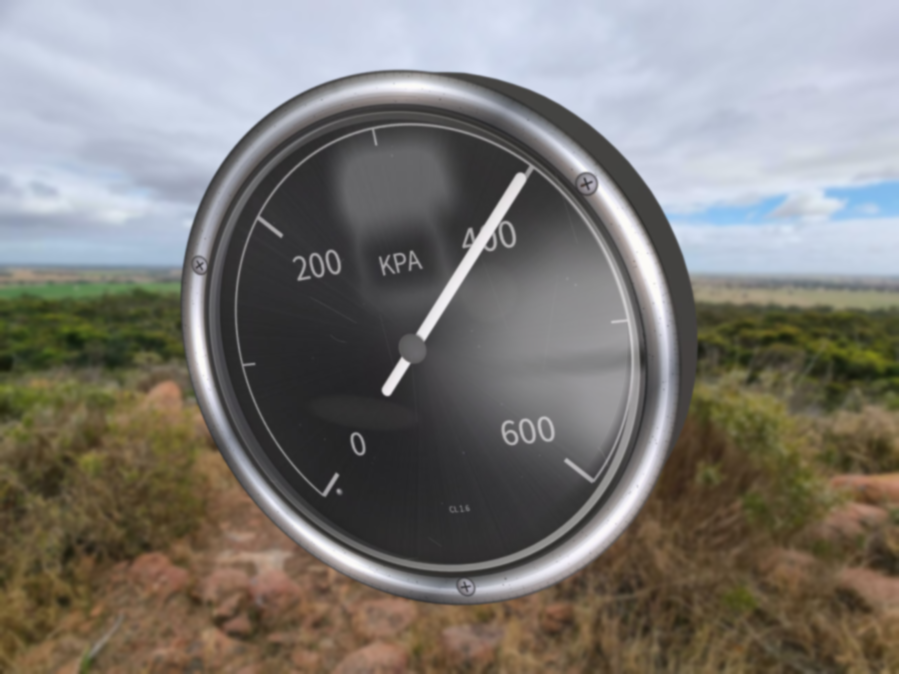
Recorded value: kPa 400
